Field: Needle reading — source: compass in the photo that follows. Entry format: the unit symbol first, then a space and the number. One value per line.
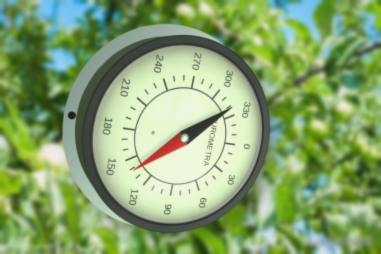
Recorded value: ° 140
